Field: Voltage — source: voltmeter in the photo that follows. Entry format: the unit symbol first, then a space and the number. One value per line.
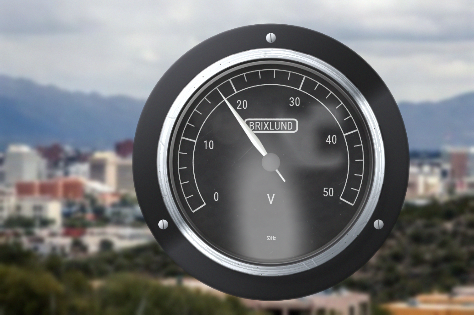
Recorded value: V 18
